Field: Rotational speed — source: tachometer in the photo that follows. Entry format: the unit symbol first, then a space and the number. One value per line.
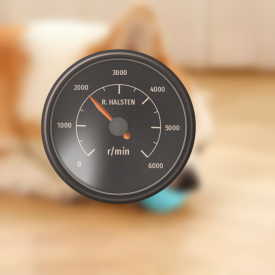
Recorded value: rpm 2000
